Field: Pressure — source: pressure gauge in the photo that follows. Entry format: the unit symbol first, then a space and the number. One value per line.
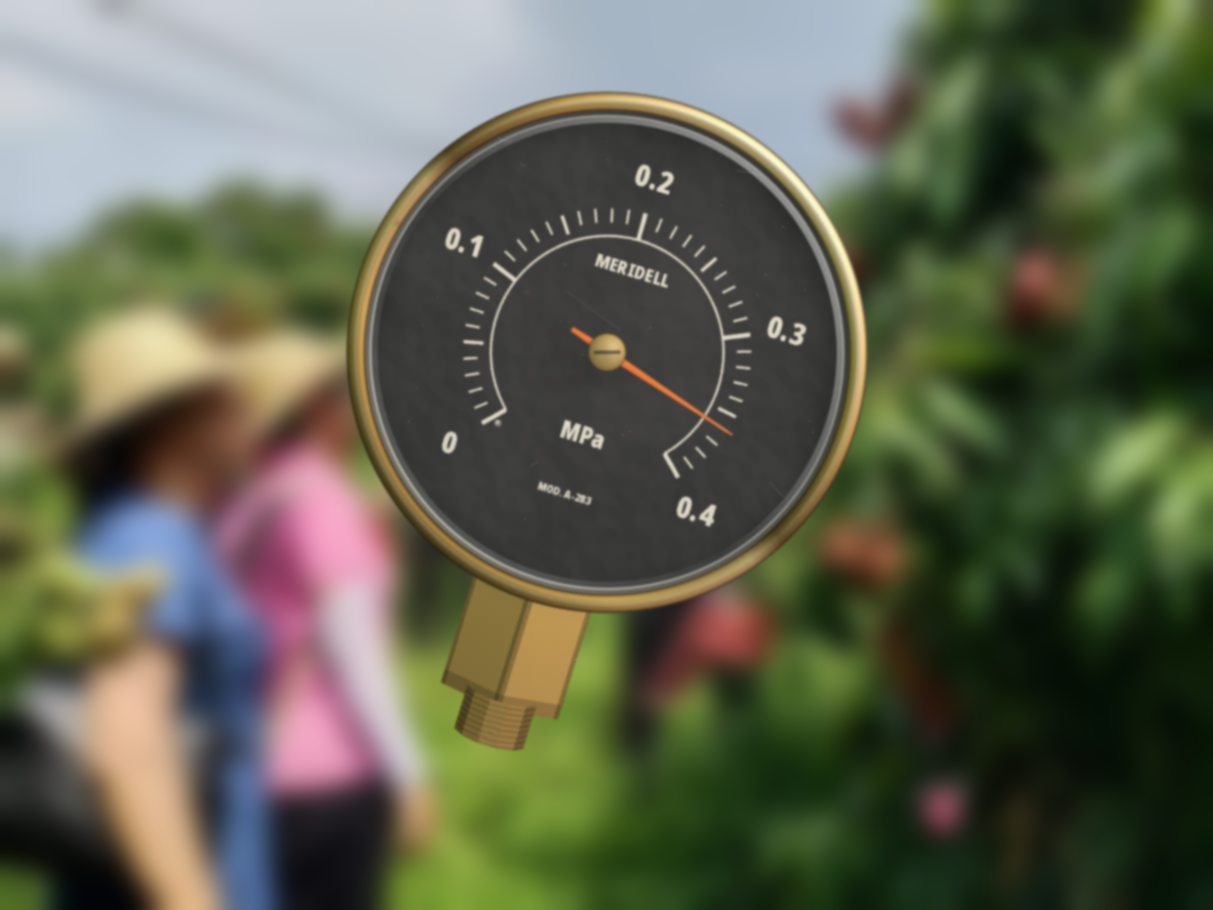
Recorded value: MPa 0.36
